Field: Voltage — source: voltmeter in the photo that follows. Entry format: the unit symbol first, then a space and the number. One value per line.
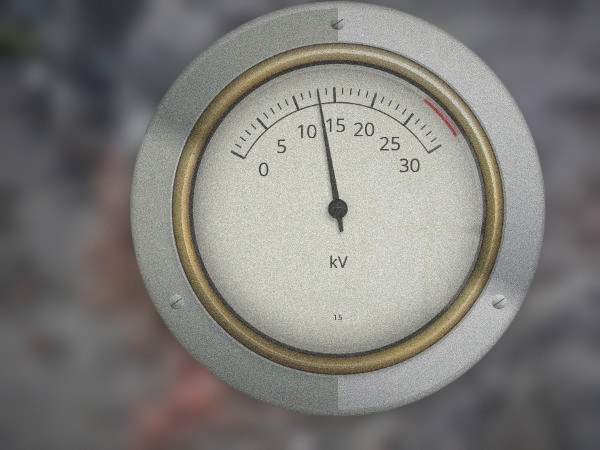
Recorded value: kV 13
